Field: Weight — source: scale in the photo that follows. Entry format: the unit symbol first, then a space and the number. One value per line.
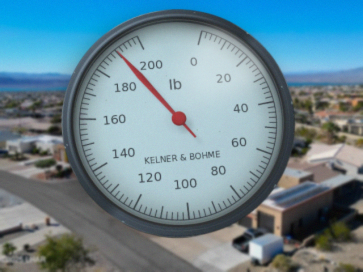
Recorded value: lb 190
